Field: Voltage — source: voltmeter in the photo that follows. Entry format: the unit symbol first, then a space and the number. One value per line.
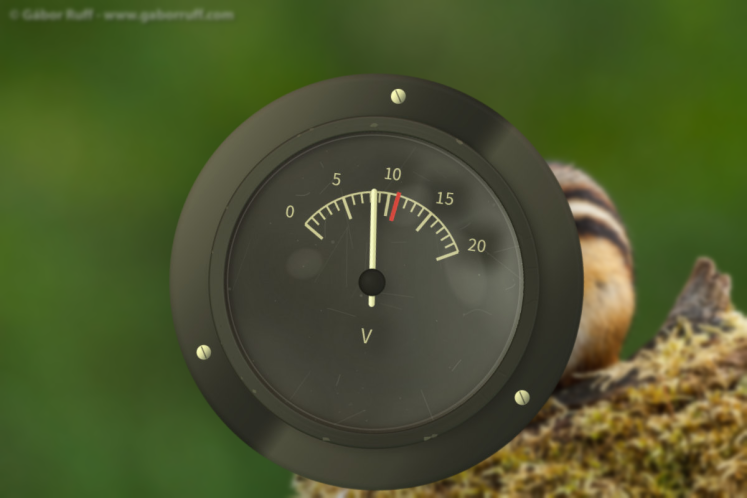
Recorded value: V 8.5
